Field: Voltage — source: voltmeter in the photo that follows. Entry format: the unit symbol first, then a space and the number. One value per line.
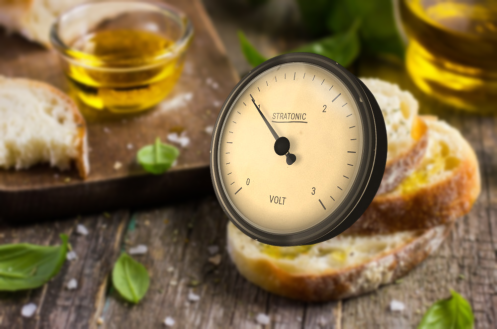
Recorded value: V 1
